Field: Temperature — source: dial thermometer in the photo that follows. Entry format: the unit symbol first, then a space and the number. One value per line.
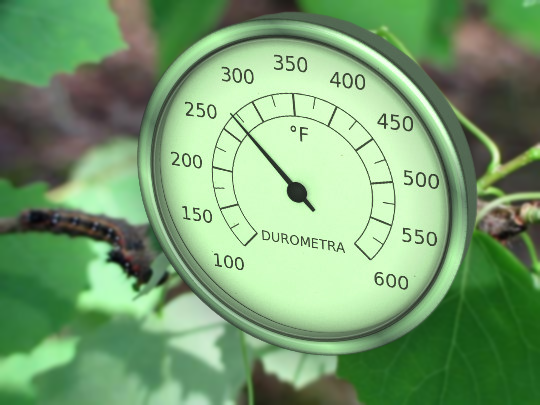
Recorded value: °F 275
